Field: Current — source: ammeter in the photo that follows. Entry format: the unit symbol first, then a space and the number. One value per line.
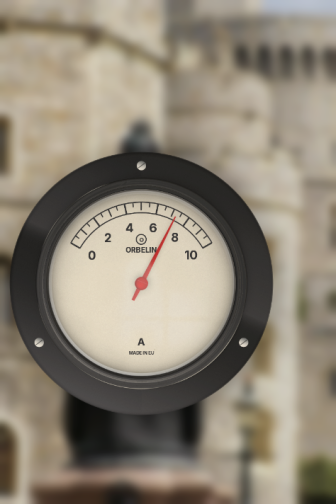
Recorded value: A 7.25
